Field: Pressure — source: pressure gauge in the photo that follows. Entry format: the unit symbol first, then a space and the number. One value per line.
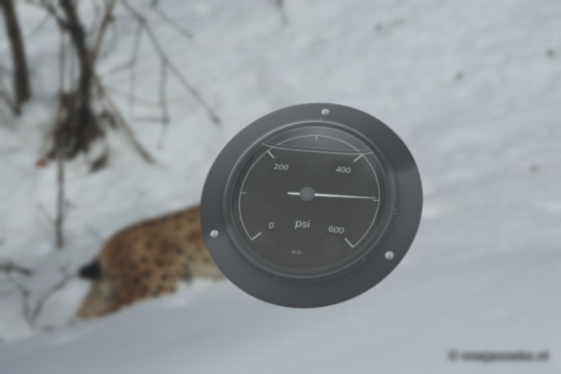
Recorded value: psi 500
